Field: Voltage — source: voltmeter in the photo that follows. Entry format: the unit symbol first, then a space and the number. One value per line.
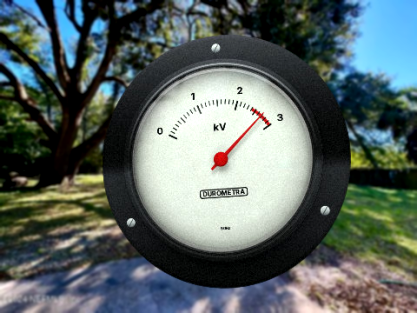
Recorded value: kV 2.7
